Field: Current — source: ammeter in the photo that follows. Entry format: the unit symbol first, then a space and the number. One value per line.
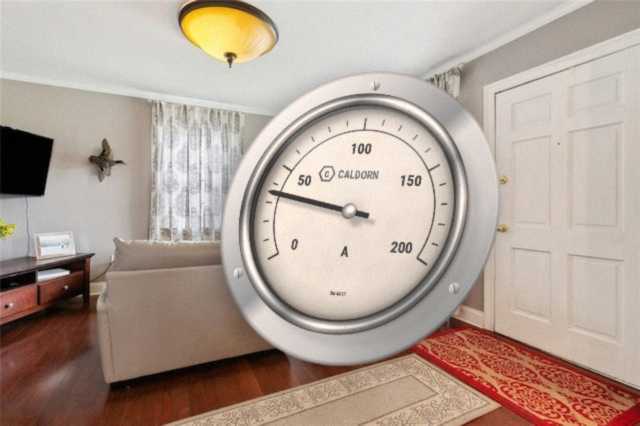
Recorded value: A 35
